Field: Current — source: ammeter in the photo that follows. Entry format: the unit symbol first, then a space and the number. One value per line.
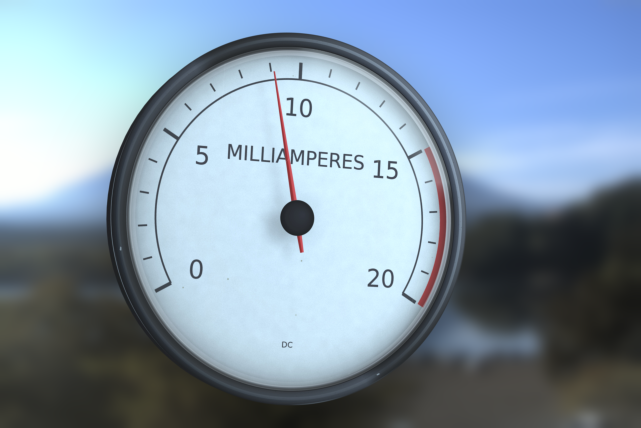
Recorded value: mA 9
